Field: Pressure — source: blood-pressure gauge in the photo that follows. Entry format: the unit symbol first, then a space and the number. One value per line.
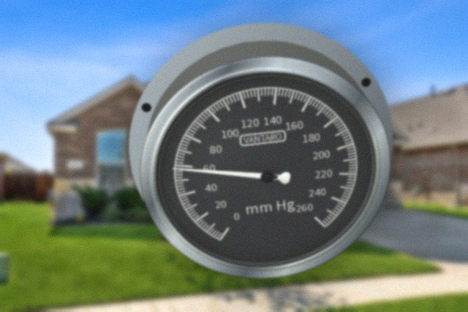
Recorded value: mmHg 60
